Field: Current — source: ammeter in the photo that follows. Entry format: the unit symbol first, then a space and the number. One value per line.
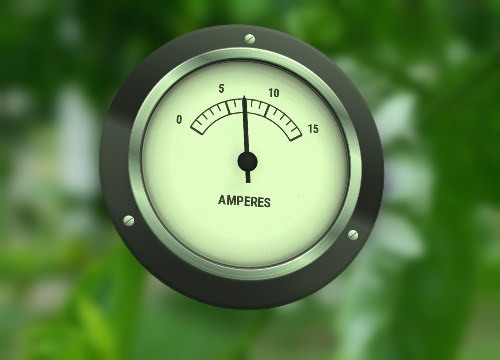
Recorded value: A 7
